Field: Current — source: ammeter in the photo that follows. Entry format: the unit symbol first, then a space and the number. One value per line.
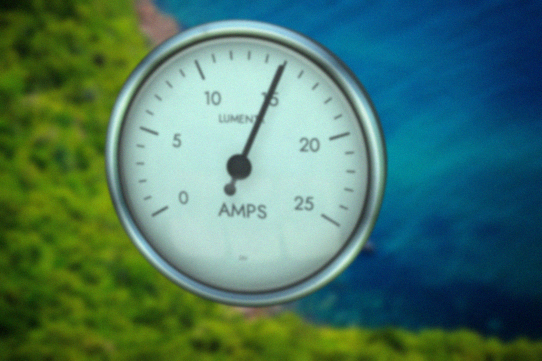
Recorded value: A 15
